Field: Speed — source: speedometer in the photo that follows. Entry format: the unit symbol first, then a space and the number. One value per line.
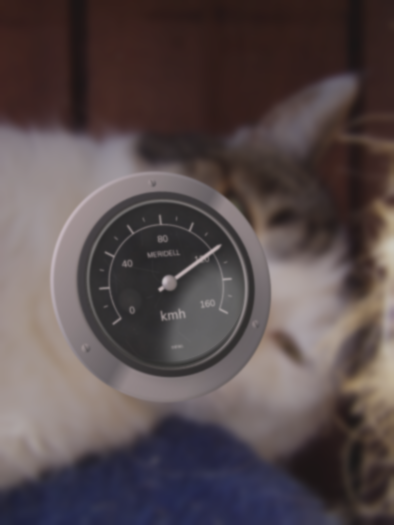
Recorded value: km/h 120
